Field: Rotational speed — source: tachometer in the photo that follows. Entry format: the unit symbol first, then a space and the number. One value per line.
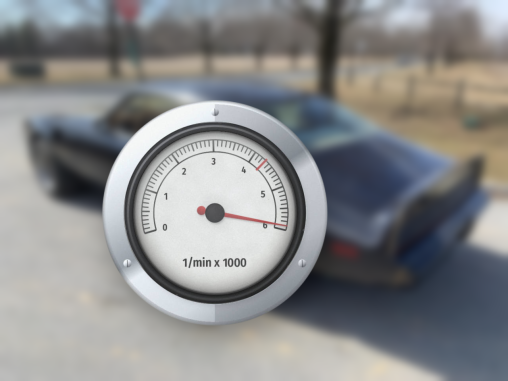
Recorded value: rpm 5900
